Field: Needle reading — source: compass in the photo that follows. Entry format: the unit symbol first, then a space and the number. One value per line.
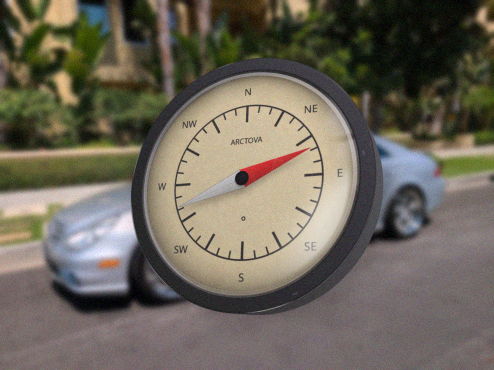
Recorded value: ° 70
